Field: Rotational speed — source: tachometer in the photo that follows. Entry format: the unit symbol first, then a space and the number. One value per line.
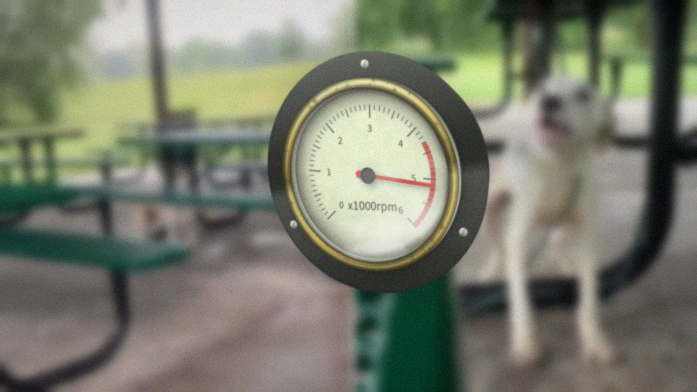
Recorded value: rpm 5100
